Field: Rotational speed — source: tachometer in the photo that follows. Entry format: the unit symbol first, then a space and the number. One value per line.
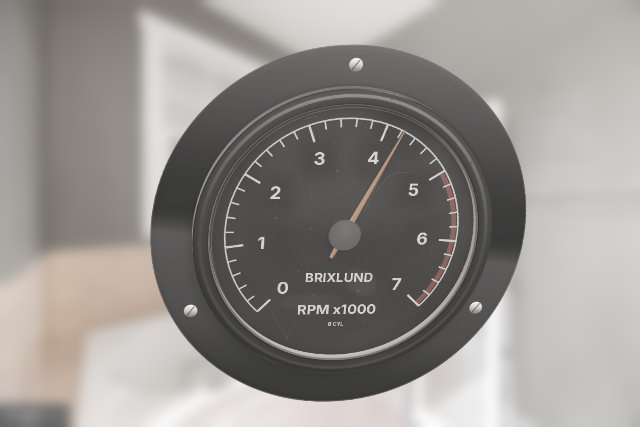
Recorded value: rpm 4200
